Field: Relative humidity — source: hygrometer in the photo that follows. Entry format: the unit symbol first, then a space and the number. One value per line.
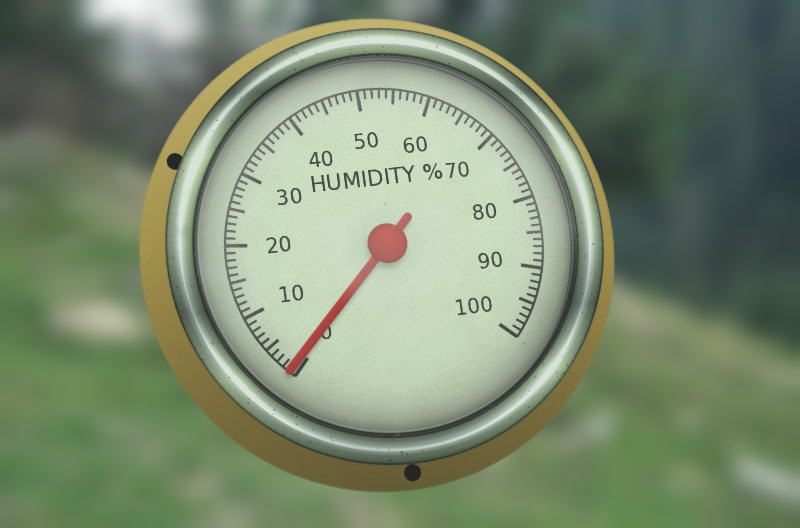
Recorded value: % 1
